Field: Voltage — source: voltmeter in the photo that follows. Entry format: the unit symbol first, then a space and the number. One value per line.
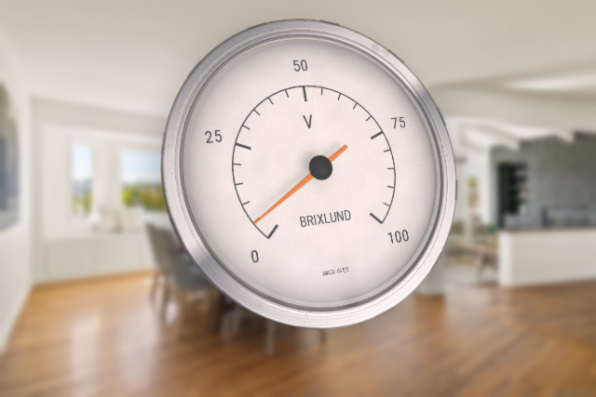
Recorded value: V 5
